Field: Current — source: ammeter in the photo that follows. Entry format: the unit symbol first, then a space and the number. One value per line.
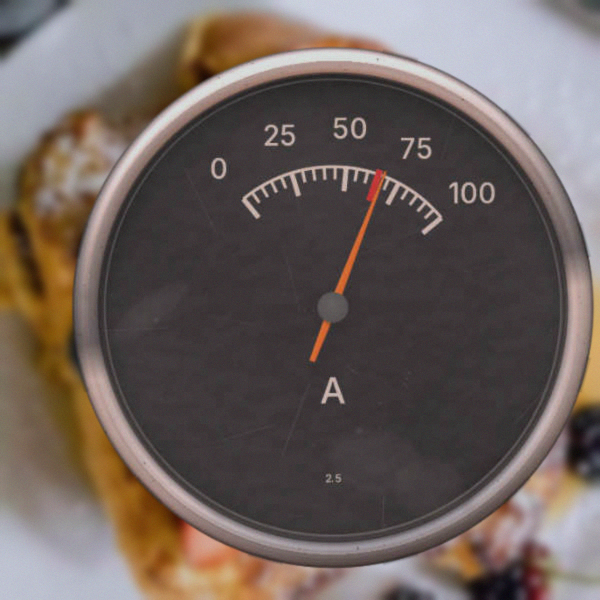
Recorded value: A 67.5
